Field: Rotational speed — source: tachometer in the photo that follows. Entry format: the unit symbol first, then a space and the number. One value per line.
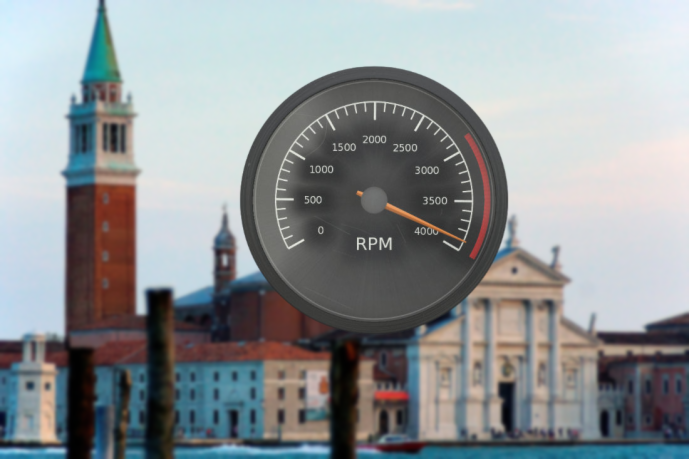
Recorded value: rpm 3900
